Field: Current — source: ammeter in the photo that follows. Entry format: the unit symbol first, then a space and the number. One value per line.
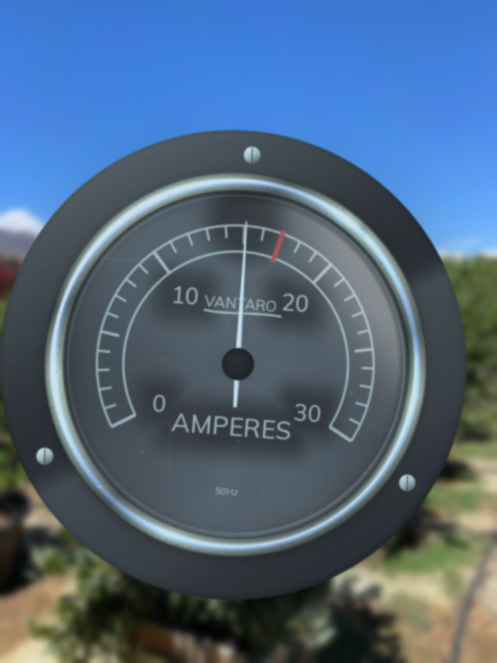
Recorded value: A 15
